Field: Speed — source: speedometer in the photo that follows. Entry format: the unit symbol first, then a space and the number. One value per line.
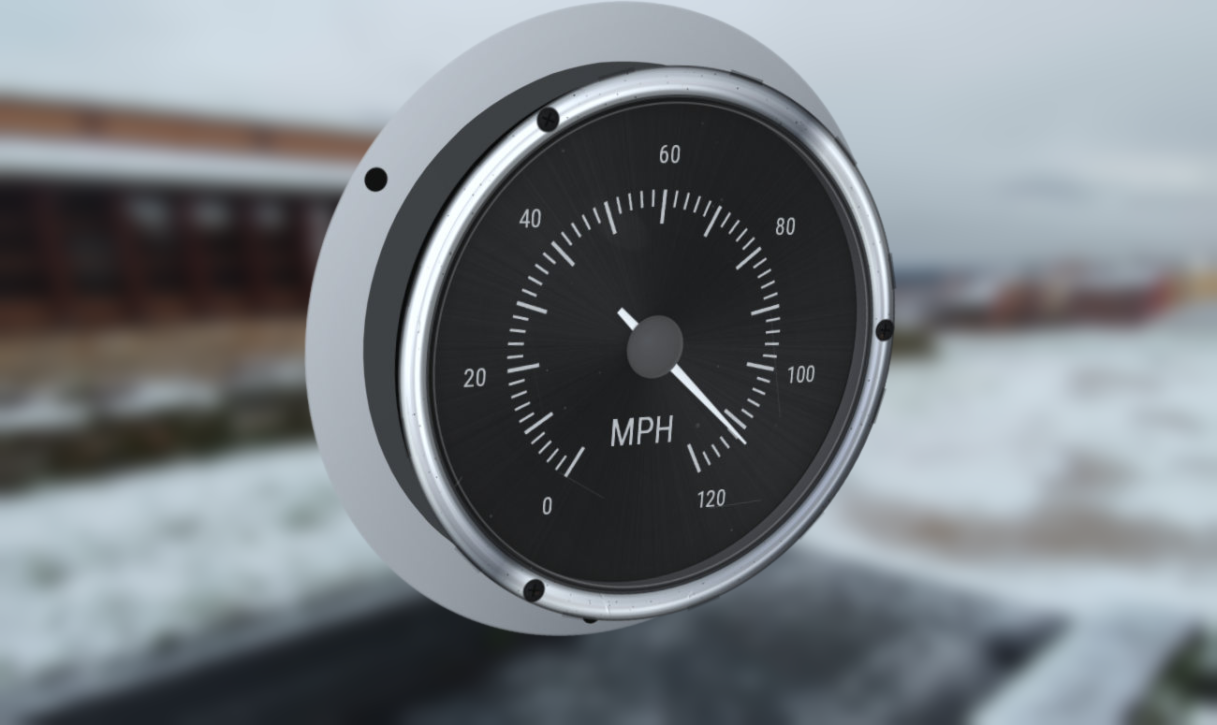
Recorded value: mph 112
